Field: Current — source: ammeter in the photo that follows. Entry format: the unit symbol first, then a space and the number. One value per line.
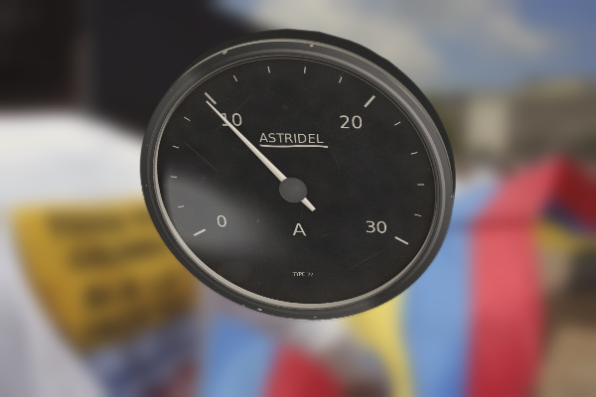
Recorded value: A 10
